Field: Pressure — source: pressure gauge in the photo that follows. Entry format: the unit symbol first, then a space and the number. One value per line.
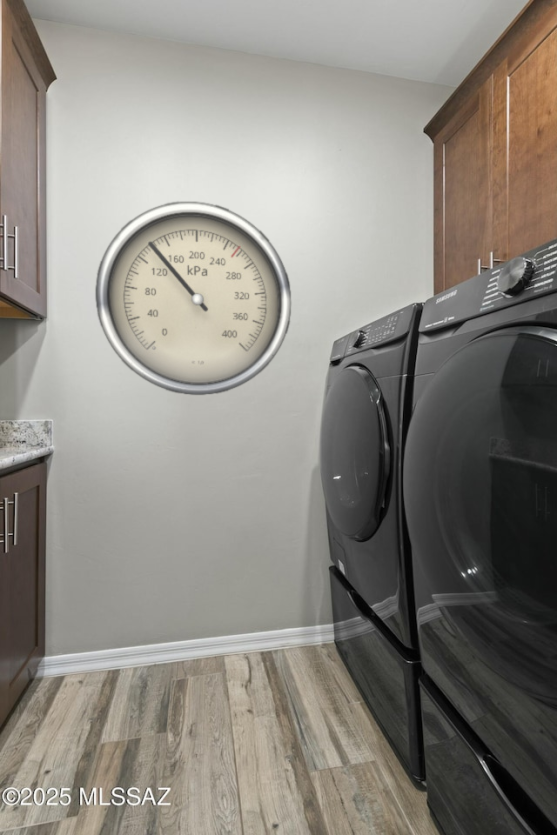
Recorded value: kPa 140
